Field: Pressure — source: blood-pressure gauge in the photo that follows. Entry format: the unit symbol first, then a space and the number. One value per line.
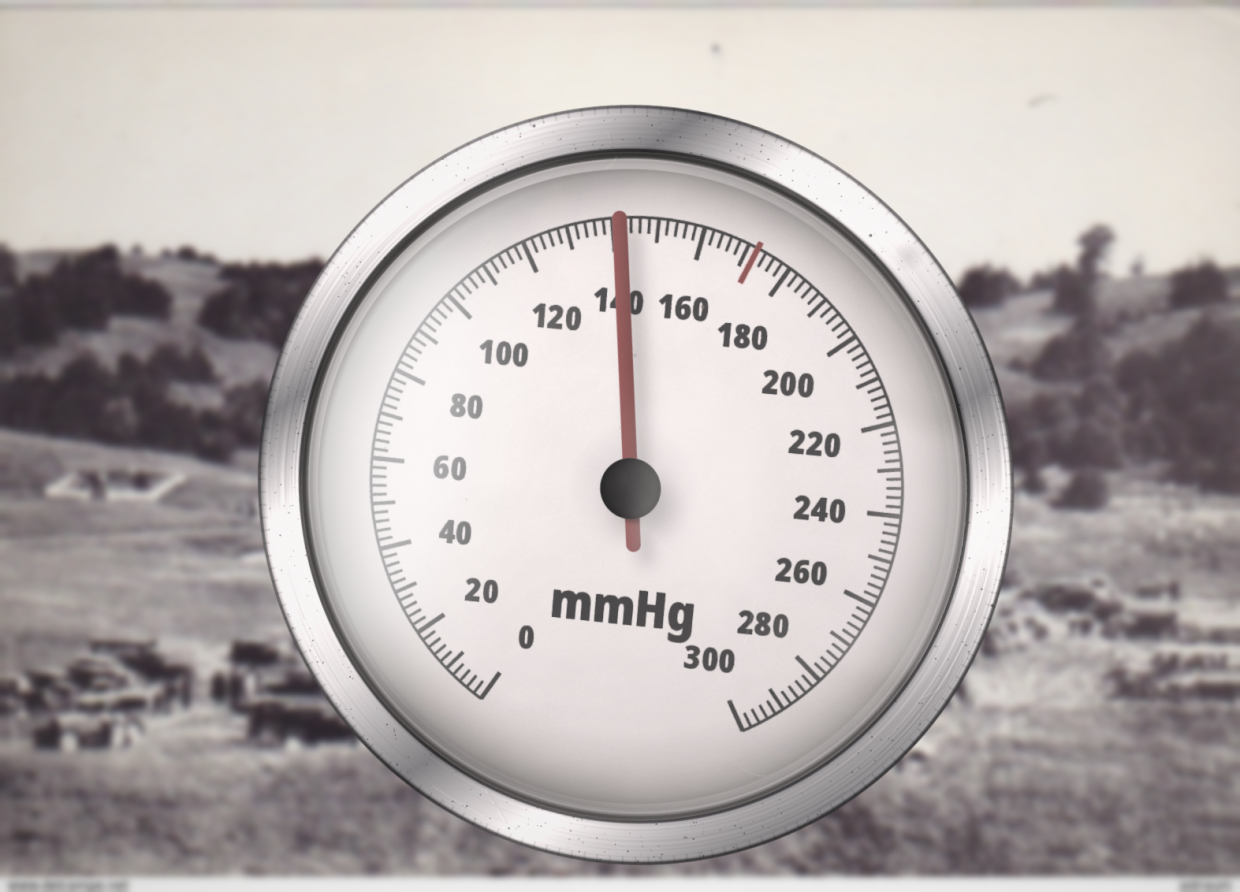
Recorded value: mmHg 142
